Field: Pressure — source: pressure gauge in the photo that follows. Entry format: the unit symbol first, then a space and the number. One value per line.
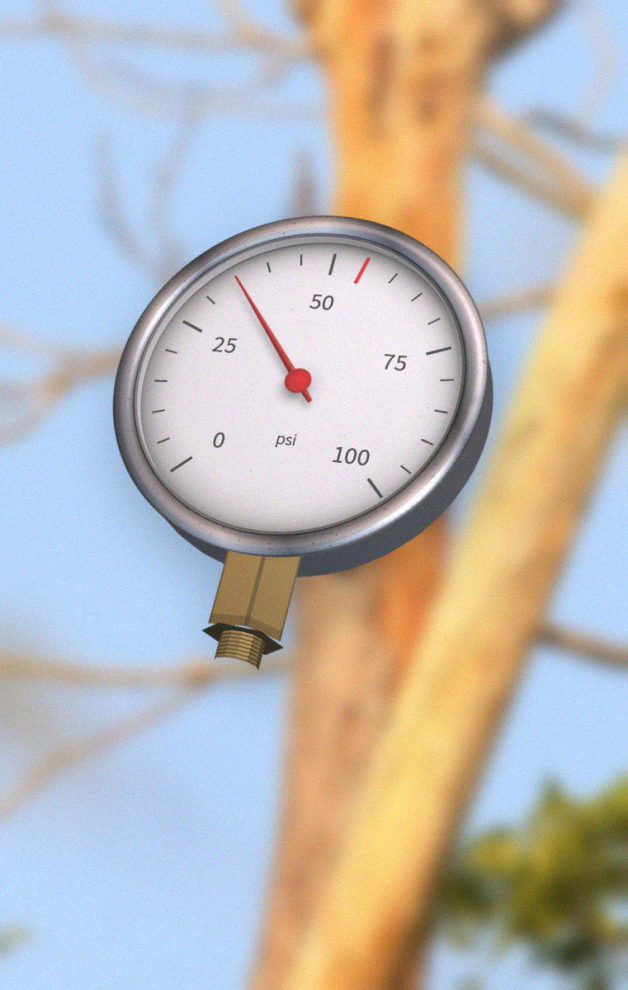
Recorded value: psi 35
